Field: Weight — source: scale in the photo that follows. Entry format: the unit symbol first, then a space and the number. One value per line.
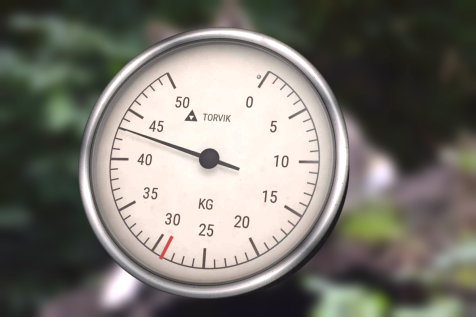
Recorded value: kg 43
